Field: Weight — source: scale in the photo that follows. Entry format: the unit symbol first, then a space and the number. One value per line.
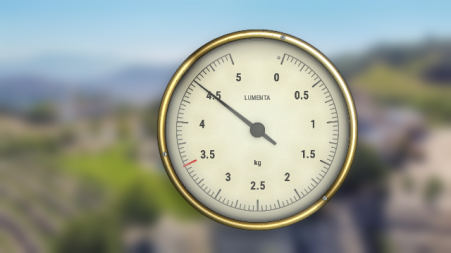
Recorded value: kg 4.5
